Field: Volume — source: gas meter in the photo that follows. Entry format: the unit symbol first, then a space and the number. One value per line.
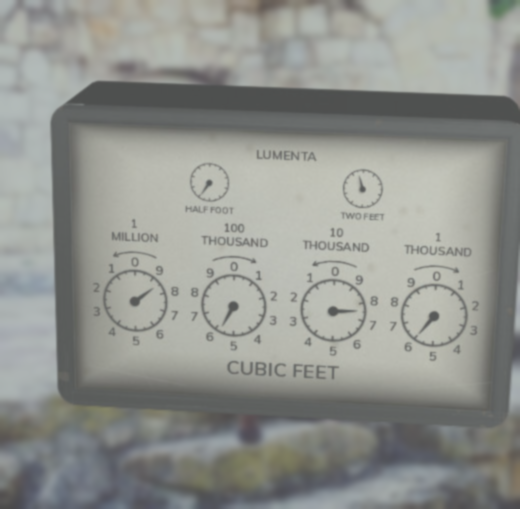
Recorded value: ft³ 857600
